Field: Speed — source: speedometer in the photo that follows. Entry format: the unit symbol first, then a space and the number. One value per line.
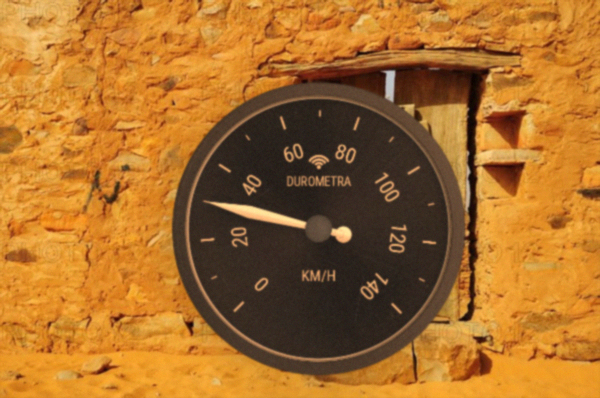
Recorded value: km/h 30
